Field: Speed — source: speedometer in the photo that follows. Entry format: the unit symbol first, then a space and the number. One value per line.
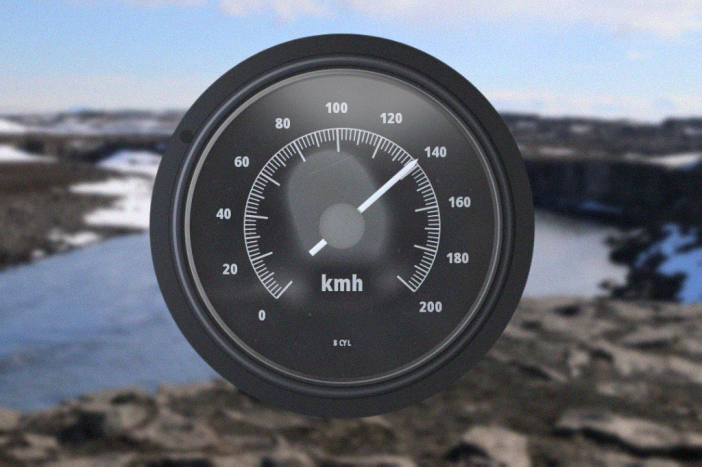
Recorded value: km/h 138
